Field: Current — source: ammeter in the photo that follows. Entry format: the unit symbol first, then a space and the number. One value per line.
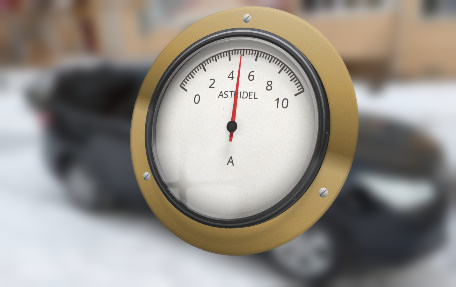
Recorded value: A 5
